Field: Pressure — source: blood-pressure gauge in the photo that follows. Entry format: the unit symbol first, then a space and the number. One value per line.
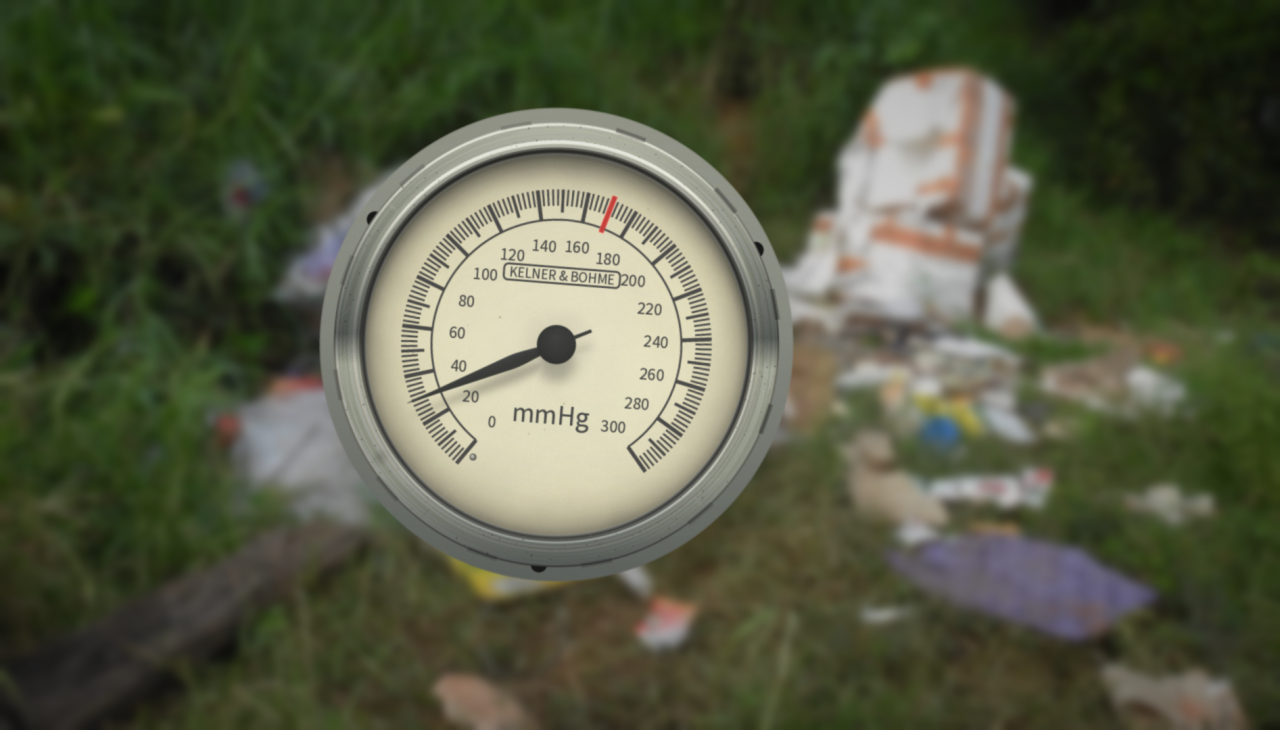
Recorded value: mmHg 30
